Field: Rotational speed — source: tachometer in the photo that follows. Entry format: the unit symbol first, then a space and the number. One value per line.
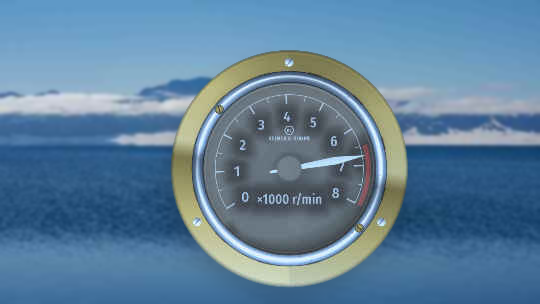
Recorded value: rpm 6750
